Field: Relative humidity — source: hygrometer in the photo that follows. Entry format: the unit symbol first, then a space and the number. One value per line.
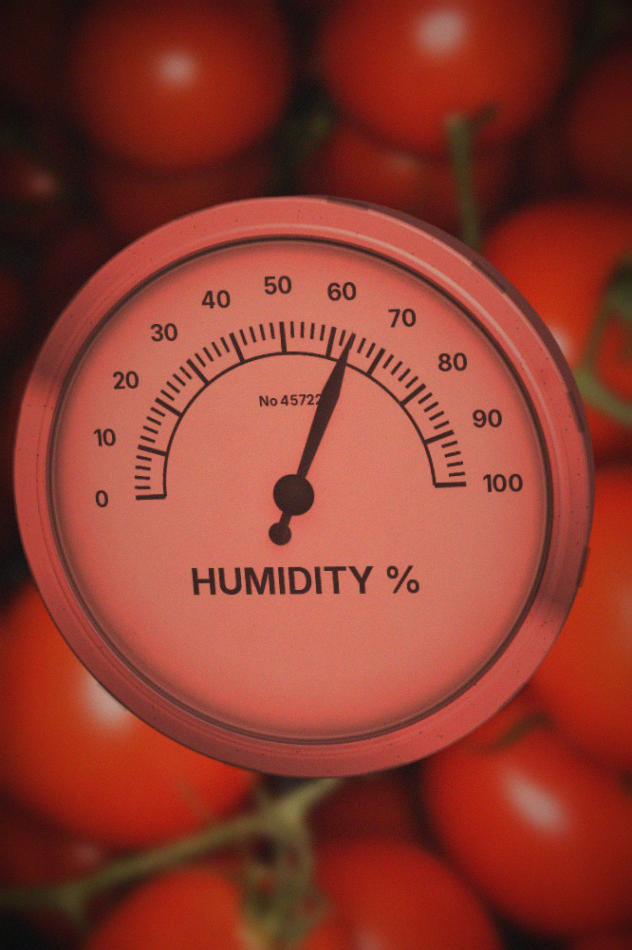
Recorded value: % 64
